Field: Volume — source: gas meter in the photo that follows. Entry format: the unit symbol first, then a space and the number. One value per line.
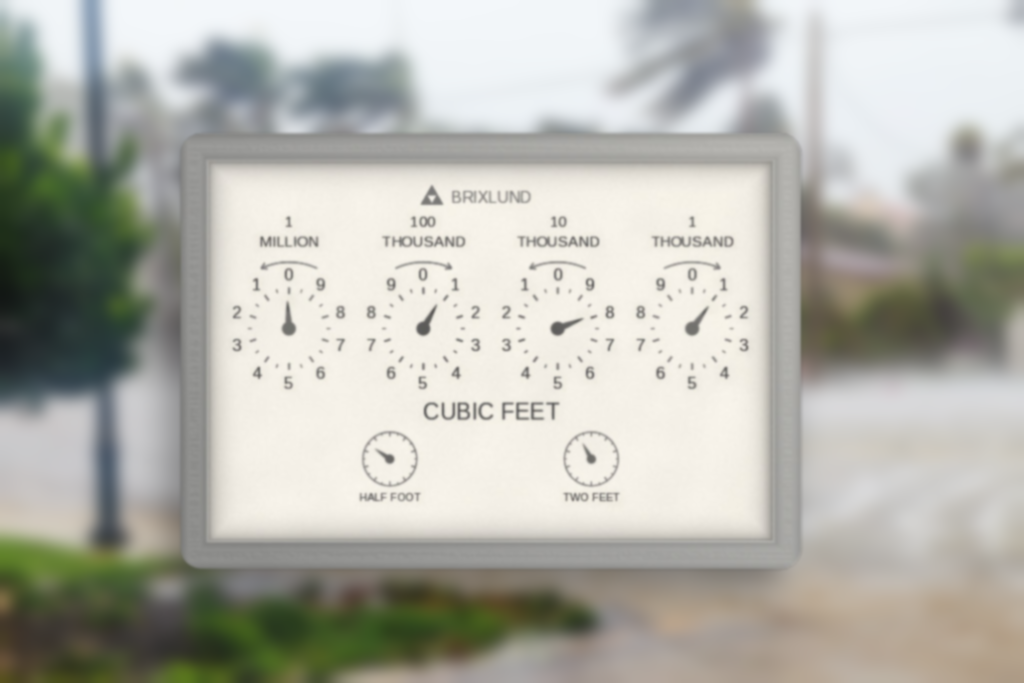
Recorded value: ft³ 8100
